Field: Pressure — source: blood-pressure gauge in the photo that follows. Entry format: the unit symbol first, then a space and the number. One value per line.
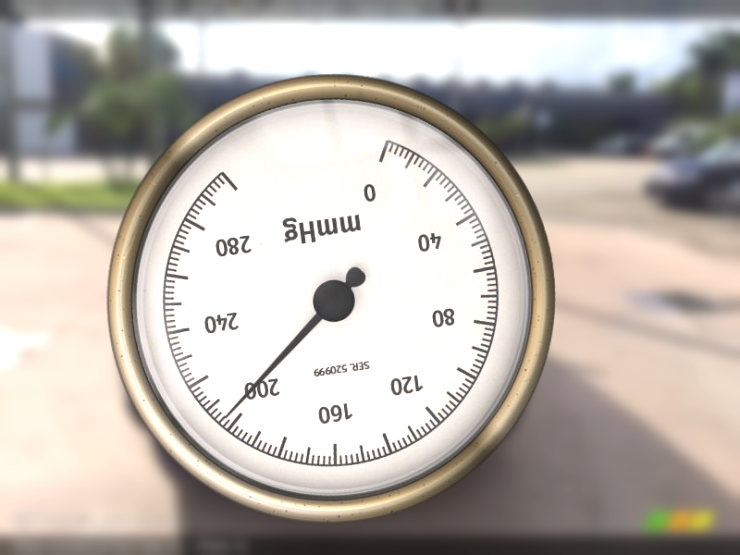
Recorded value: mmHg 204
